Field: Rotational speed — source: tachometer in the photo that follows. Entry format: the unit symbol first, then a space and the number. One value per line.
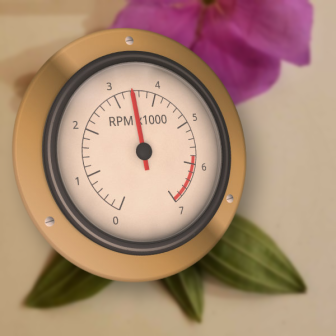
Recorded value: rpm 3400
